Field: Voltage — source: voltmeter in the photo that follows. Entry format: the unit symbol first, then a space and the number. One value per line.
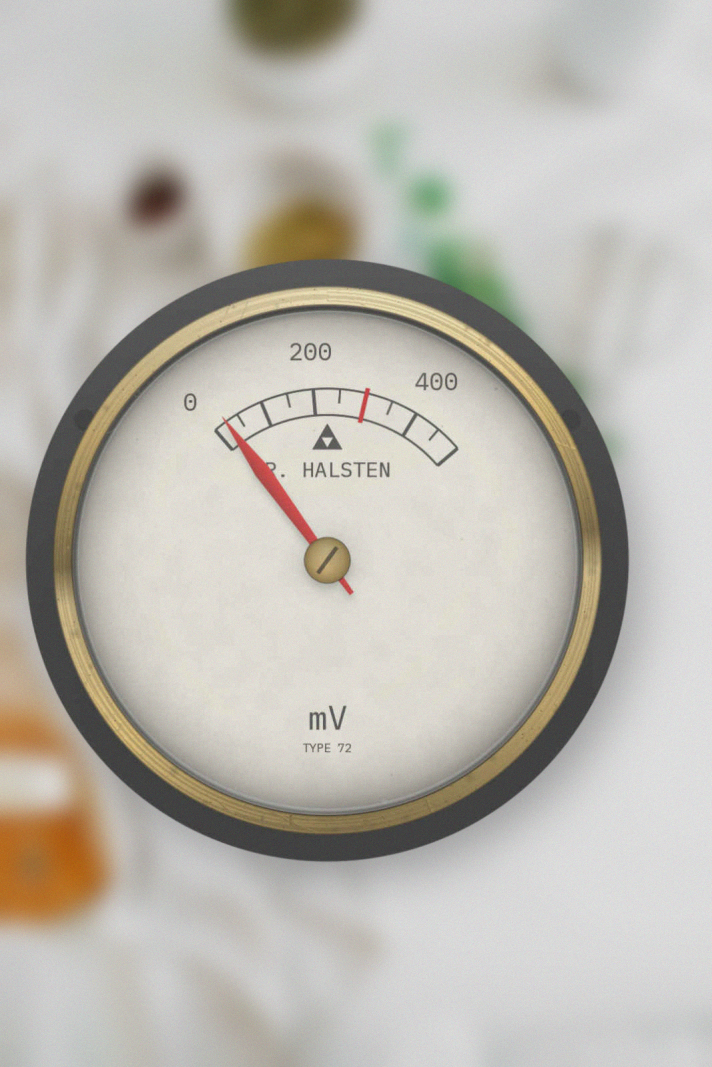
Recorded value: mV 25
